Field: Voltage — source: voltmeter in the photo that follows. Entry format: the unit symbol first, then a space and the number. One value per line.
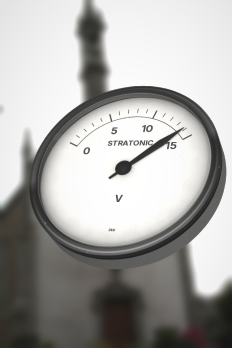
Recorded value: V 14
